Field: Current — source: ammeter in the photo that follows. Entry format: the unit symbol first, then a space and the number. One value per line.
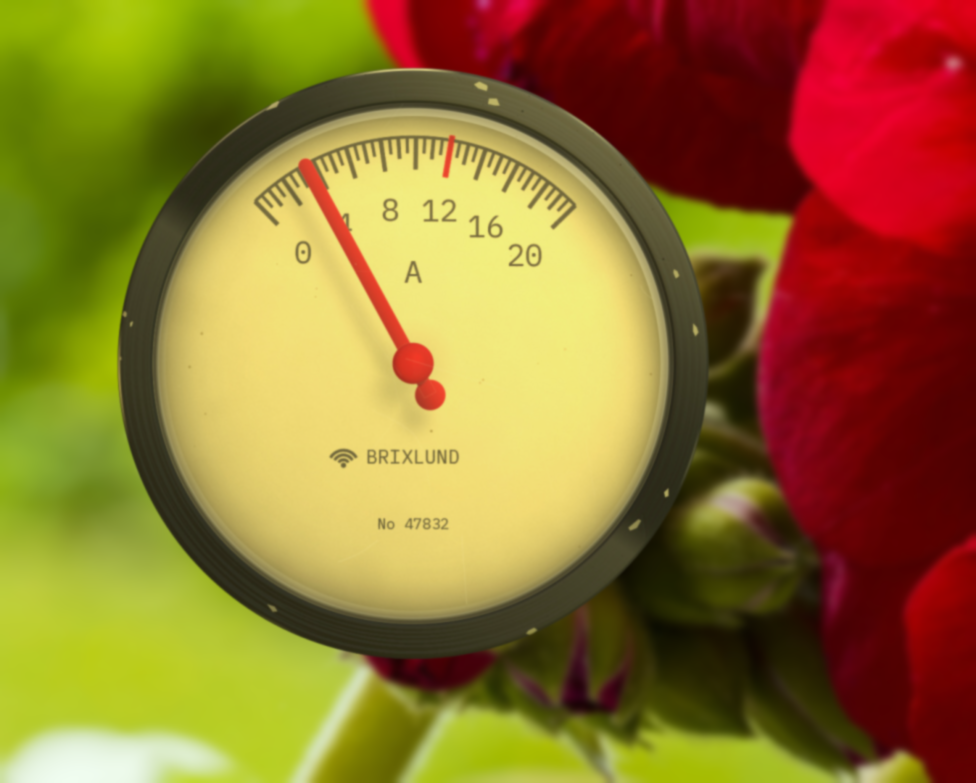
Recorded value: A 3.5
